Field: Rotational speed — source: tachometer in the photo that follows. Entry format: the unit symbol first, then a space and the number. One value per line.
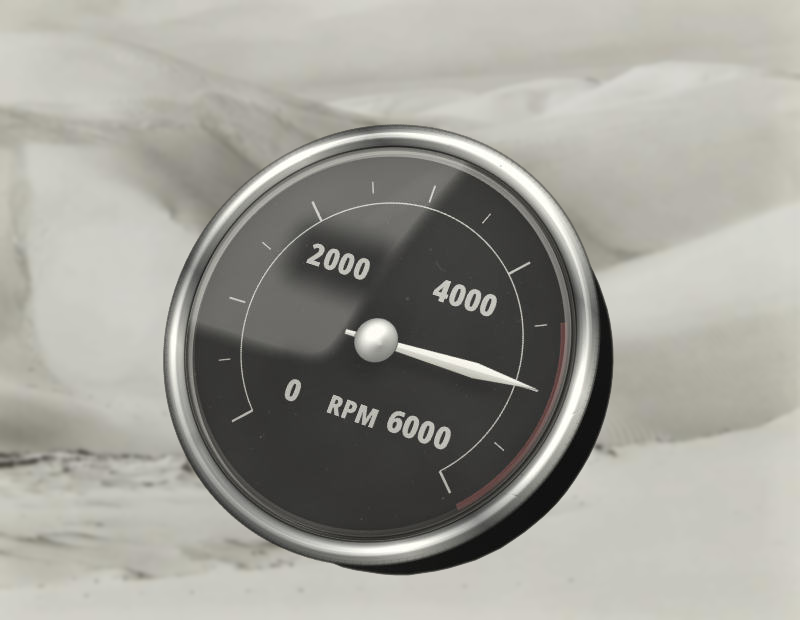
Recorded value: rpm 5000
